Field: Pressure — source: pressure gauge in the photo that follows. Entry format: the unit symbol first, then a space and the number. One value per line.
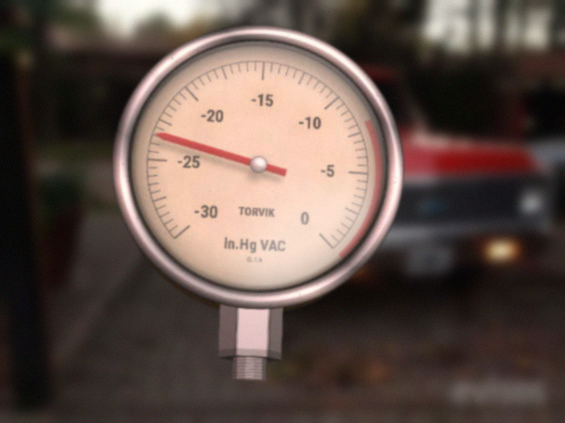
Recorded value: inHg -23.5
